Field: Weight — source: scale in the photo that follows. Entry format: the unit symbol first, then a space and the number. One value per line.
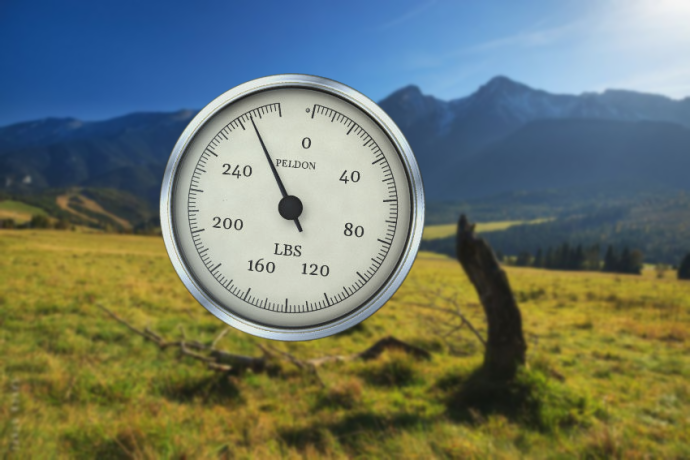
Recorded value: lb 266
